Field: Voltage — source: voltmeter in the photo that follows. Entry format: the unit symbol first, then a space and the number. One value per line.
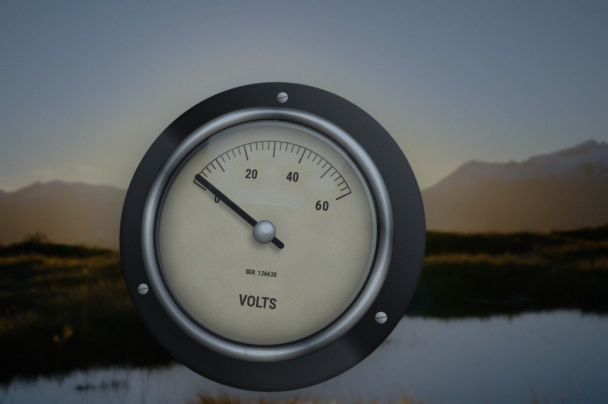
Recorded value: V 2
